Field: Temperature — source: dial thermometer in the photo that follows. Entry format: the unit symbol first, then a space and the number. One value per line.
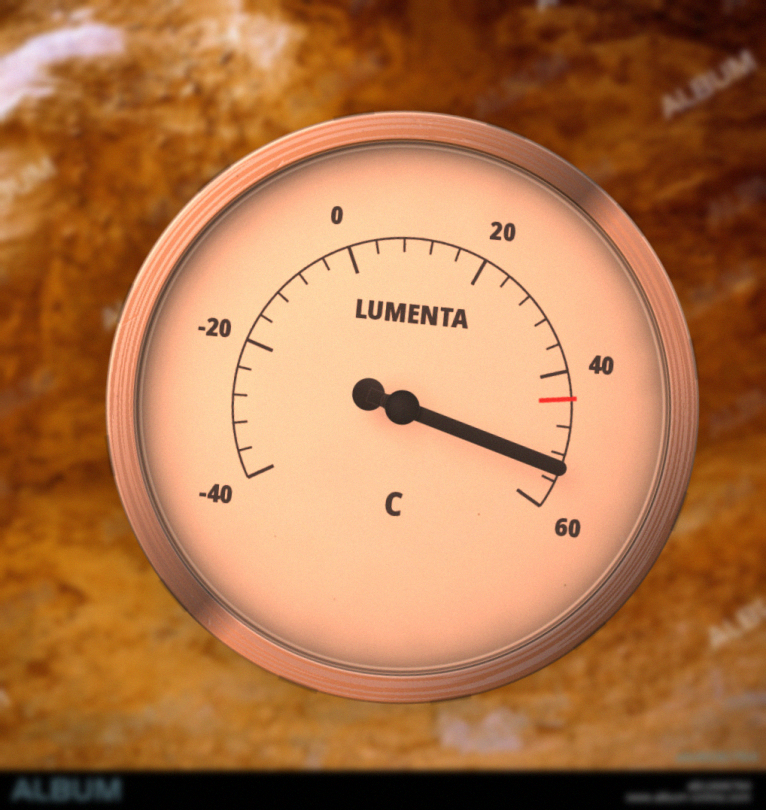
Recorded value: °C 54
